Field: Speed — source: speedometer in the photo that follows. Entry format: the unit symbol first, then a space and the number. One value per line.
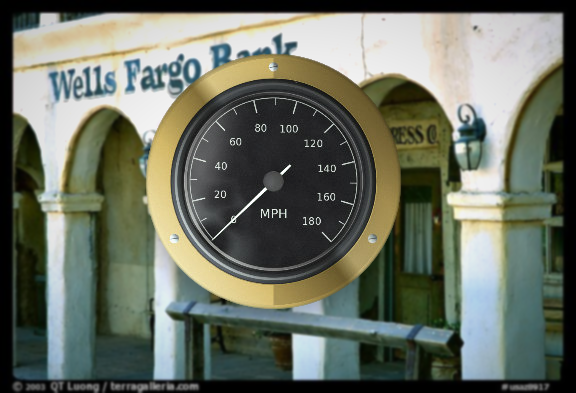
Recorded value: mph 0
